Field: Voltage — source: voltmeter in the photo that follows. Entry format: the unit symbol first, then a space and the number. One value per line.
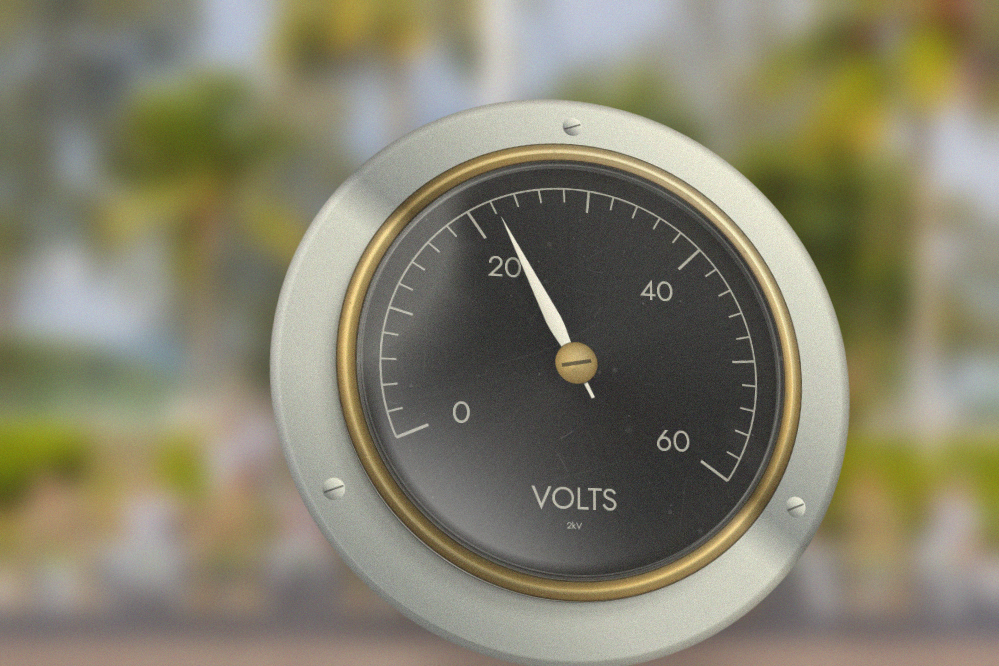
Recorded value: V 22
